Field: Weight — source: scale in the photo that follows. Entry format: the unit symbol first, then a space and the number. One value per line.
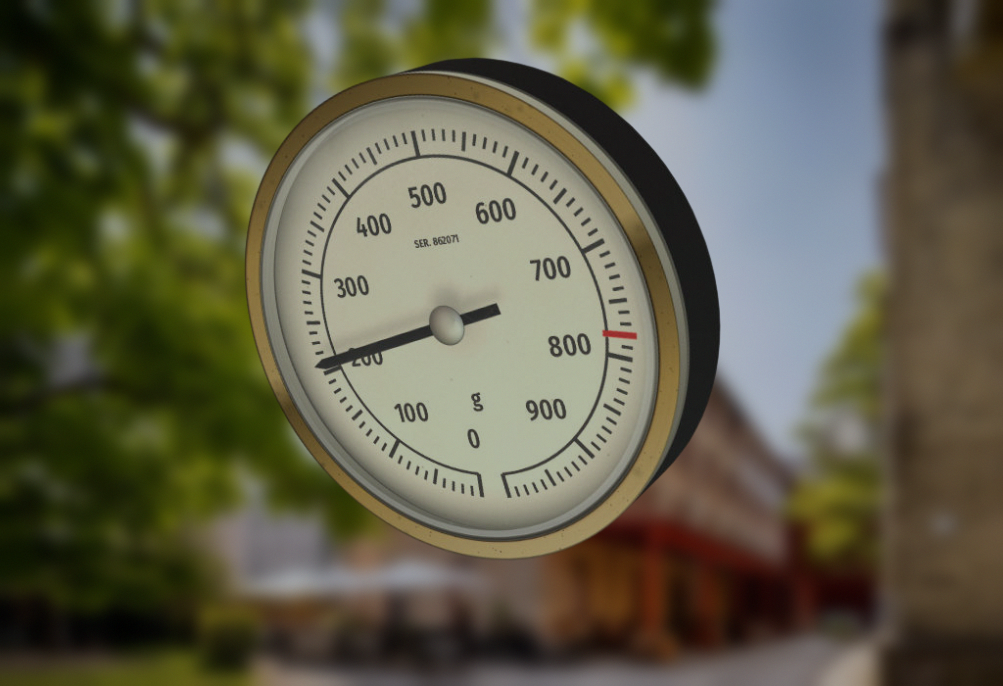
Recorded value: g 210
